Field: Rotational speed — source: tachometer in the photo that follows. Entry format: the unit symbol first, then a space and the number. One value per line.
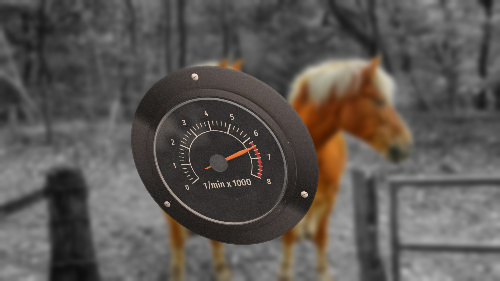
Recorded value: rpm 6400
